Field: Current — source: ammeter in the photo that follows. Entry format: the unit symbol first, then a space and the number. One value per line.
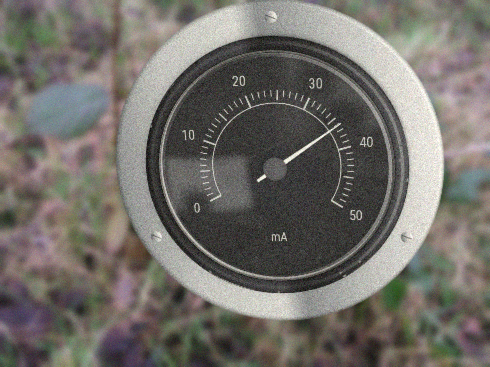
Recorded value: mA 36
